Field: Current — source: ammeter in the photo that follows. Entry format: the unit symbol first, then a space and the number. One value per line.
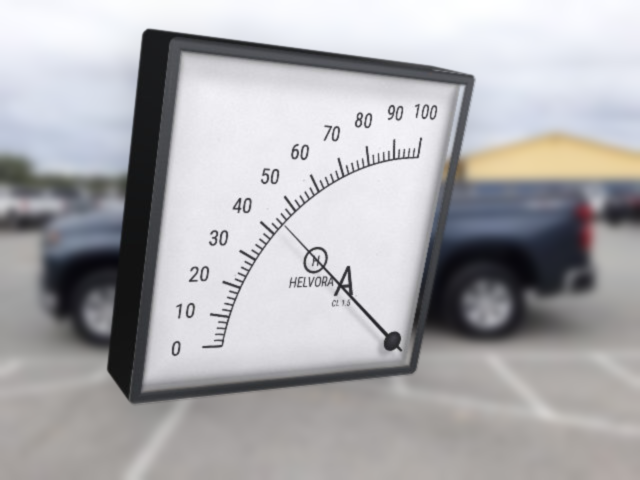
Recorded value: A 44
